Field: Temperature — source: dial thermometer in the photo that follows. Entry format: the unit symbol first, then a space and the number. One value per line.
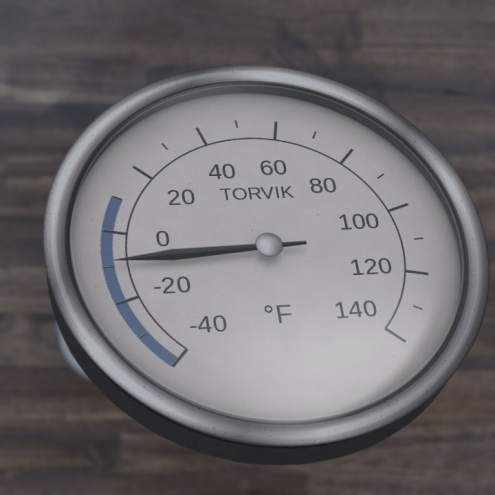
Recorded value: °F -10
